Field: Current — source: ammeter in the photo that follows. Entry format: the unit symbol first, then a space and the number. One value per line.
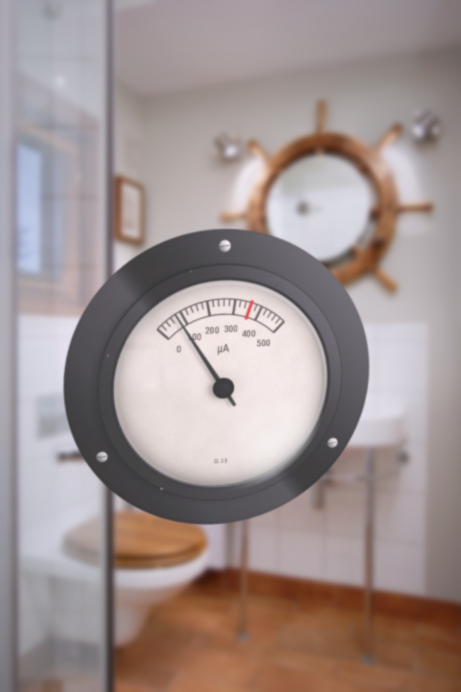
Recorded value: µA 80
